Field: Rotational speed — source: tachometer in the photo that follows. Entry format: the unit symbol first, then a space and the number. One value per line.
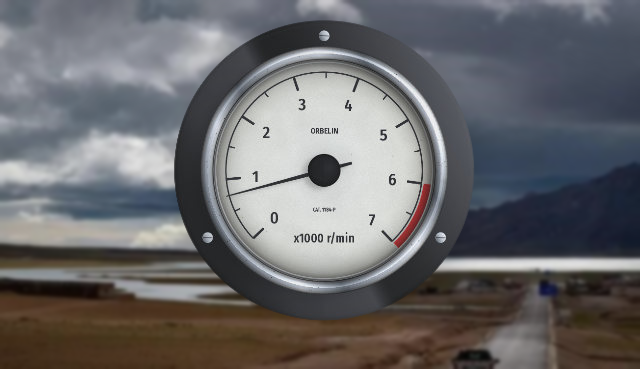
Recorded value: rpm 750
